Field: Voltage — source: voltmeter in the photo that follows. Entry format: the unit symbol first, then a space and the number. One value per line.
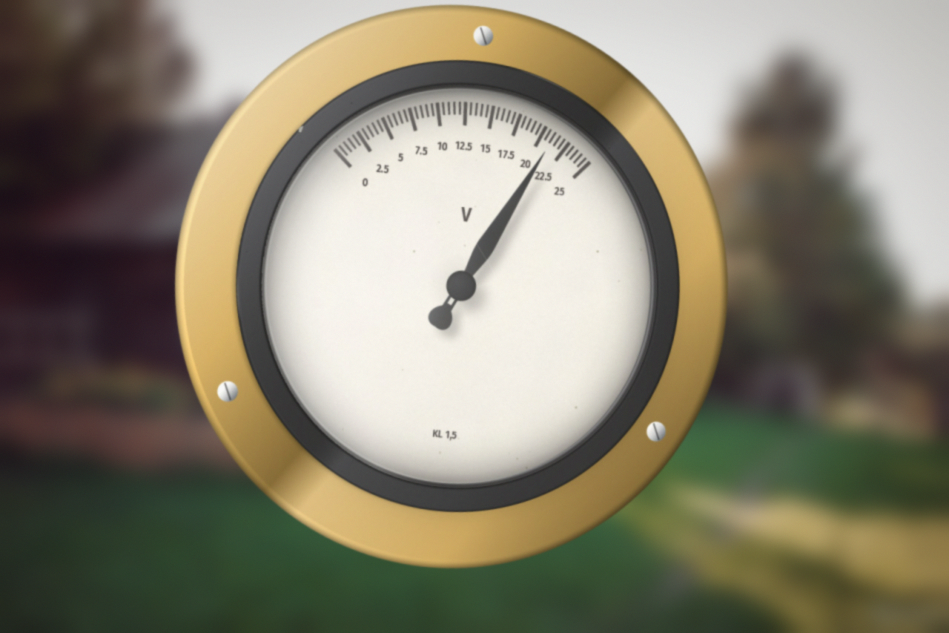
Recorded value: V 21
